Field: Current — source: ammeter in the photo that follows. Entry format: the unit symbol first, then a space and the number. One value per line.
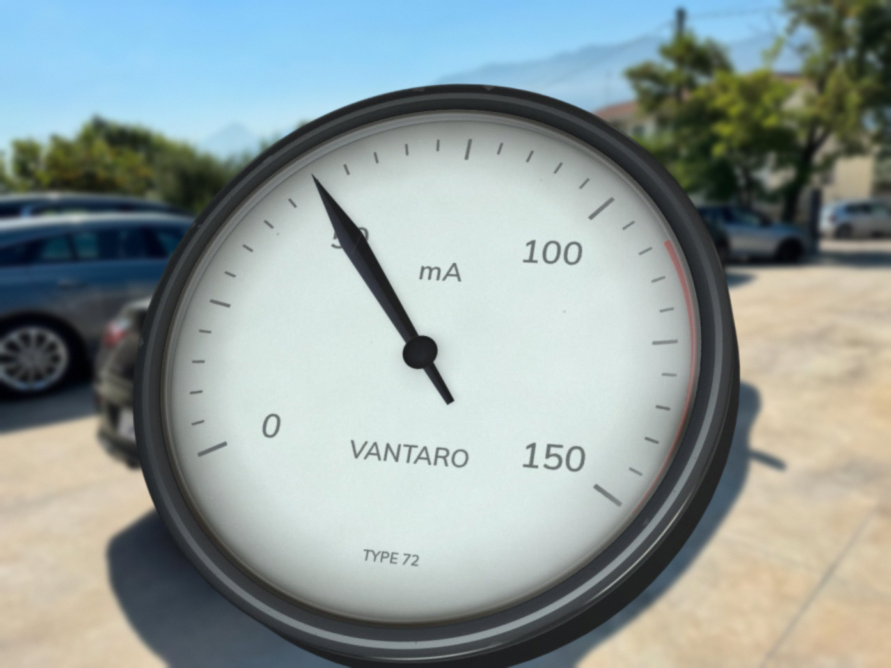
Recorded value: mA 50
